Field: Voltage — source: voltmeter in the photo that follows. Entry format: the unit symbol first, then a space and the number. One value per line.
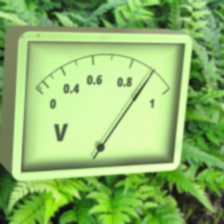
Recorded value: V 0.9
